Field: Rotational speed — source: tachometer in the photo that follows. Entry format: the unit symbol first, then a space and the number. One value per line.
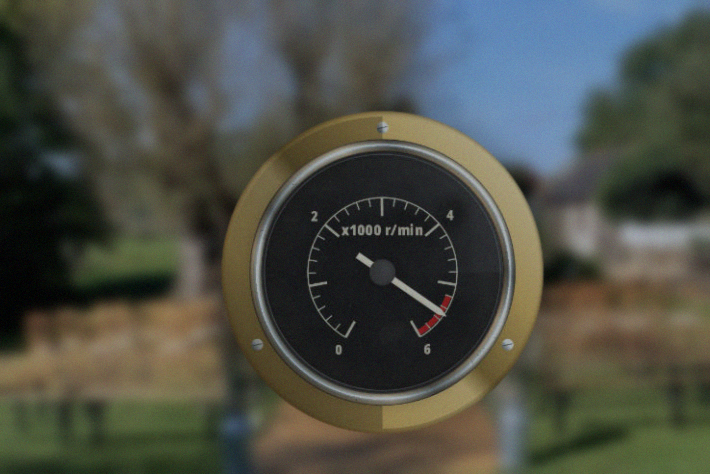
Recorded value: rpm 5500
